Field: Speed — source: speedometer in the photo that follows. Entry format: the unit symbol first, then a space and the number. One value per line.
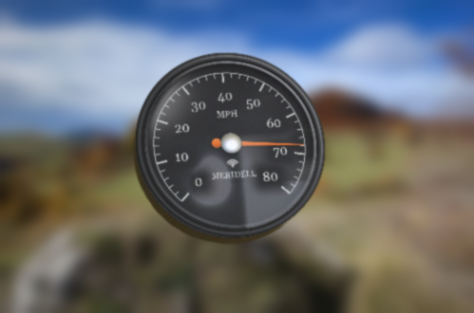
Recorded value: mph 68
